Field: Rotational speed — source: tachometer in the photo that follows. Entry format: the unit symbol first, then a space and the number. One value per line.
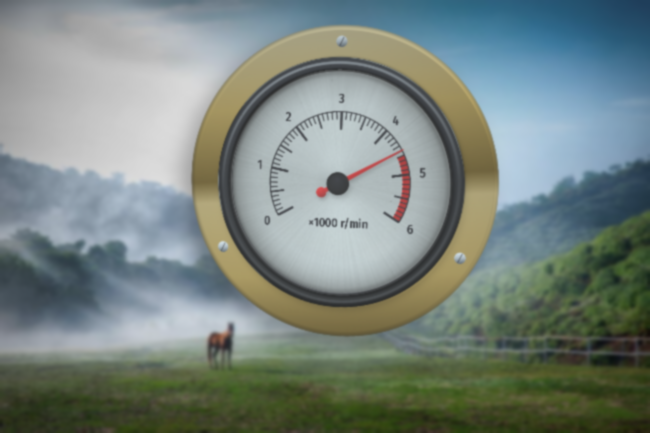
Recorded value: rpm 4500
